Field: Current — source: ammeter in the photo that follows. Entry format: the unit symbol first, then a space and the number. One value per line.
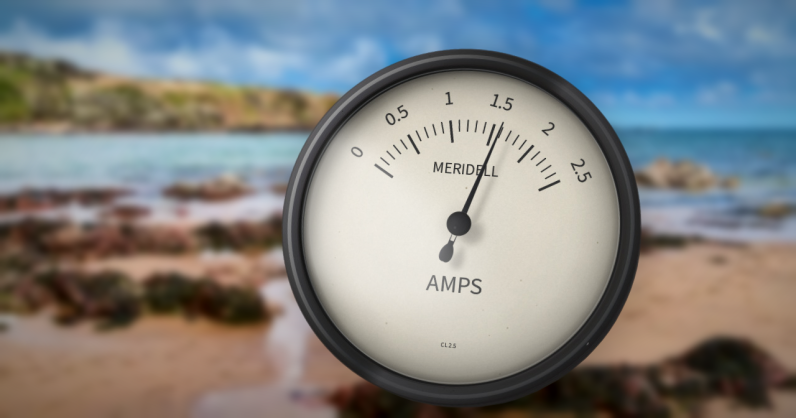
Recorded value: A 1.6
